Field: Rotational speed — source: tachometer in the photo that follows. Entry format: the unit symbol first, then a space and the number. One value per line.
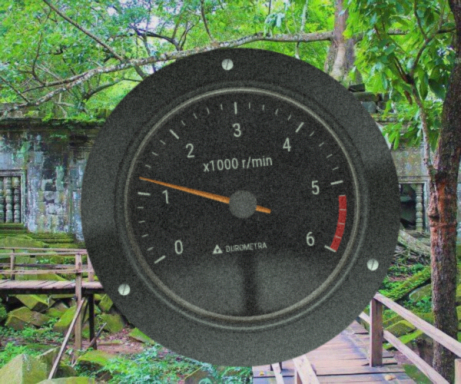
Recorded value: rpm 1200
